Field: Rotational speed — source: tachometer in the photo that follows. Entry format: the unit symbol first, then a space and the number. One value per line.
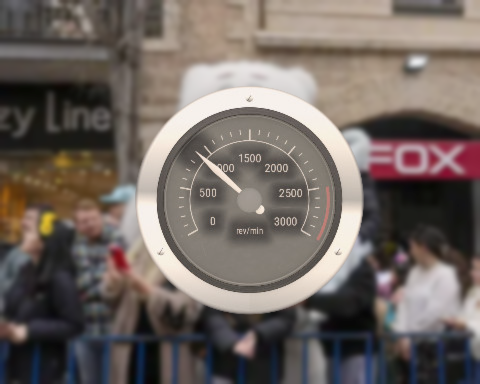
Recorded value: rpm 900
